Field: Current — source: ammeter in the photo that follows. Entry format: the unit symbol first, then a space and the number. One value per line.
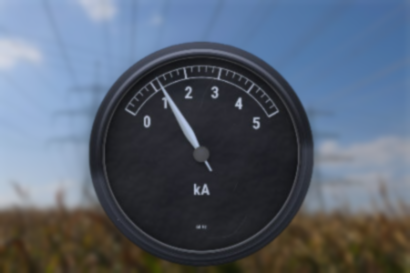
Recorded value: kA 1.2
